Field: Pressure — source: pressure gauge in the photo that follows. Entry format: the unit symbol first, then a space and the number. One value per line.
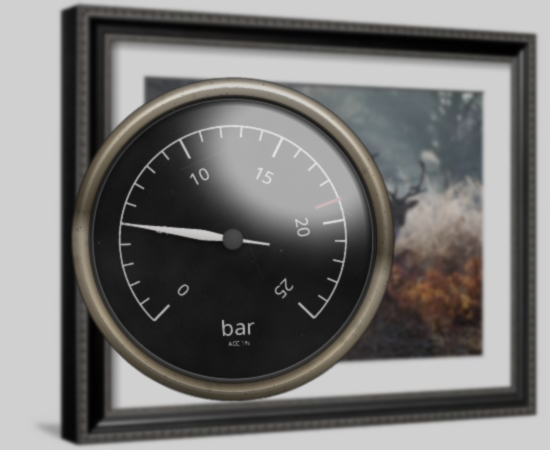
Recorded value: bar 5
